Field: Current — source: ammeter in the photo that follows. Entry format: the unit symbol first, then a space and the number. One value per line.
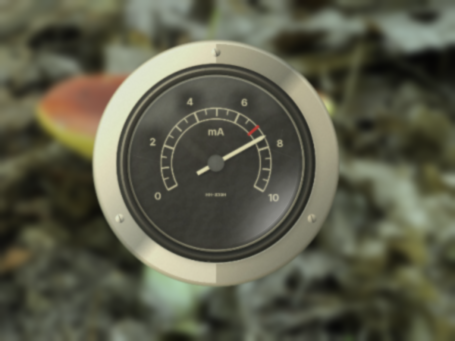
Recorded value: mA 7.5
